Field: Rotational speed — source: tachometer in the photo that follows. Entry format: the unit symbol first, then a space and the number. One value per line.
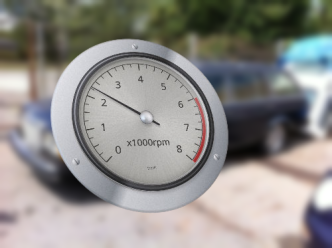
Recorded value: rpm 2250
